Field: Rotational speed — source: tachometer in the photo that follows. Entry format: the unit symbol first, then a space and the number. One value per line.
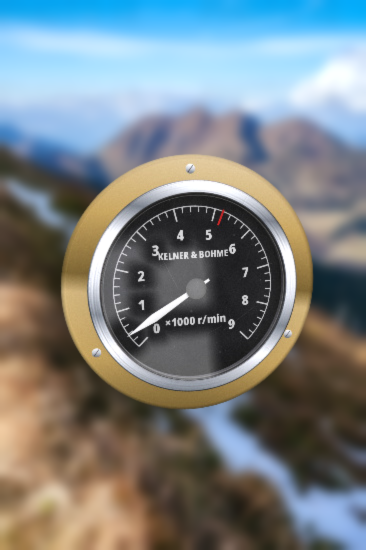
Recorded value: rpm 400
